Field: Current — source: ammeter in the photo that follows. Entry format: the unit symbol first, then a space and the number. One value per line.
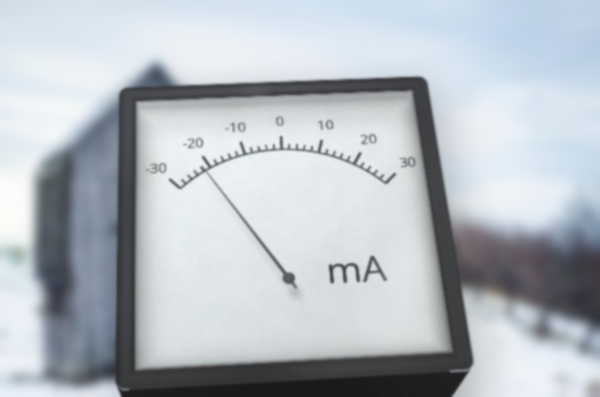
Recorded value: mA -22
